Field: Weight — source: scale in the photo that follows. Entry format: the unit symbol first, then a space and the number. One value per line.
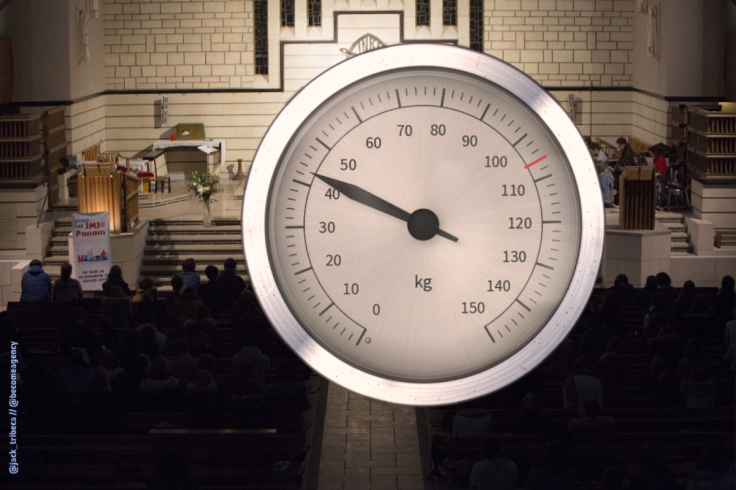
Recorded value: kg 43
